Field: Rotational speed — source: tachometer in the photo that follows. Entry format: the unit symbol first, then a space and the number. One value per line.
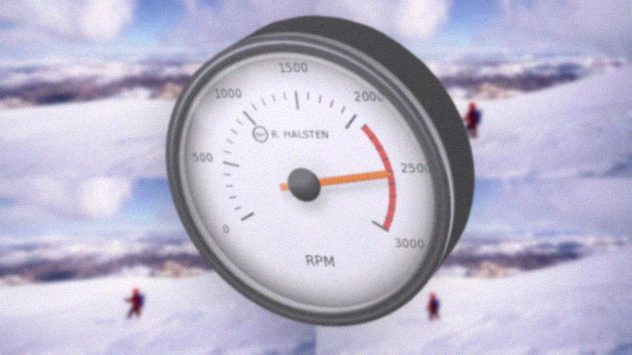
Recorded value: rpm 2500
